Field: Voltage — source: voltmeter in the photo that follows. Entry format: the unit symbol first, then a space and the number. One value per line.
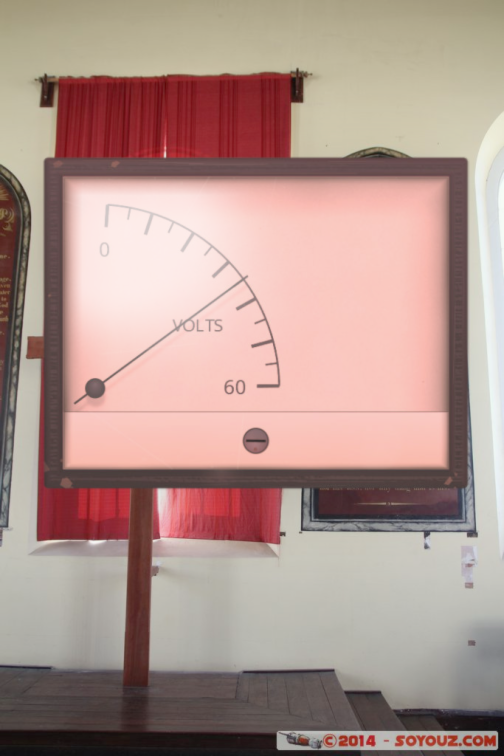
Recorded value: V 35
